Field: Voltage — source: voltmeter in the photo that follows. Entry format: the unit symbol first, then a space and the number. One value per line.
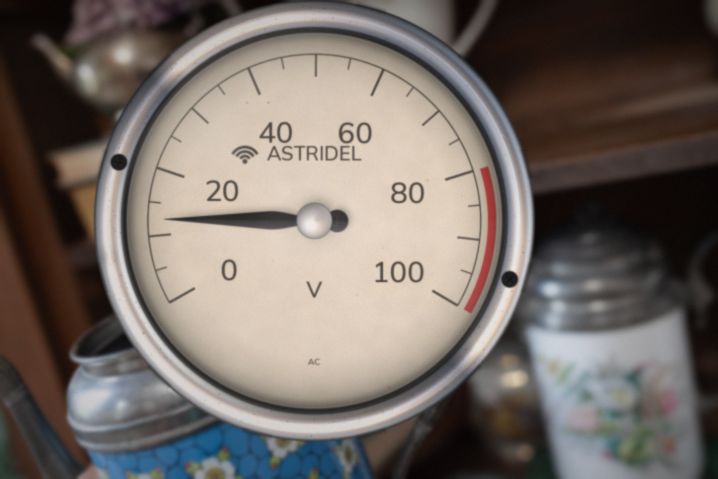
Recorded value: V 12.5
